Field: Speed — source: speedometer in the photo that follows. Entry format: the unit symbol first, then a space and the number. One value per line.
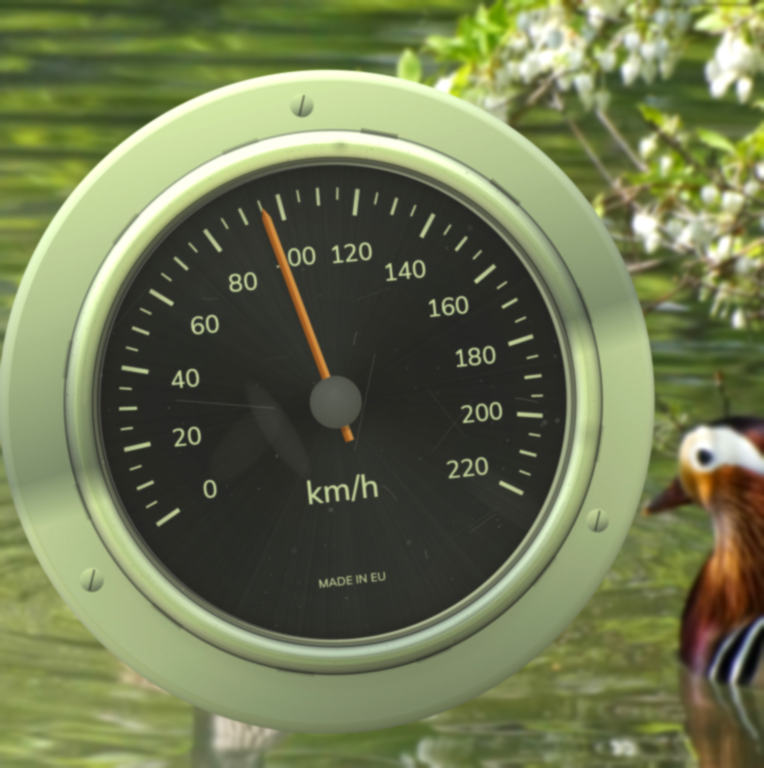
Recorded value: km/h 95
